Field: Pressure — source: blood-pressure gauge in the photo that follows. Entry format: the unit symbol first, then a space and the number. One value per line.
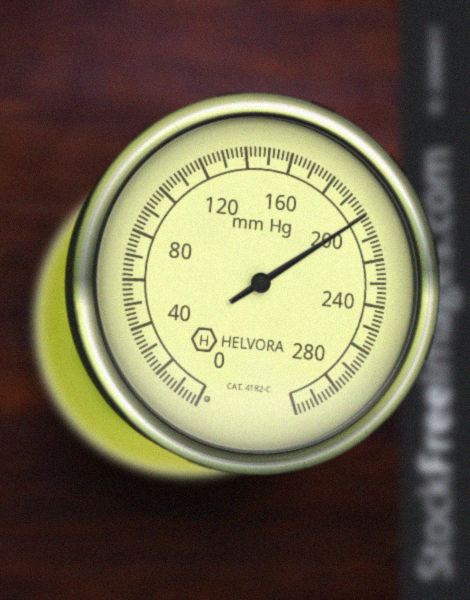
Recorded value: mmHg 200
